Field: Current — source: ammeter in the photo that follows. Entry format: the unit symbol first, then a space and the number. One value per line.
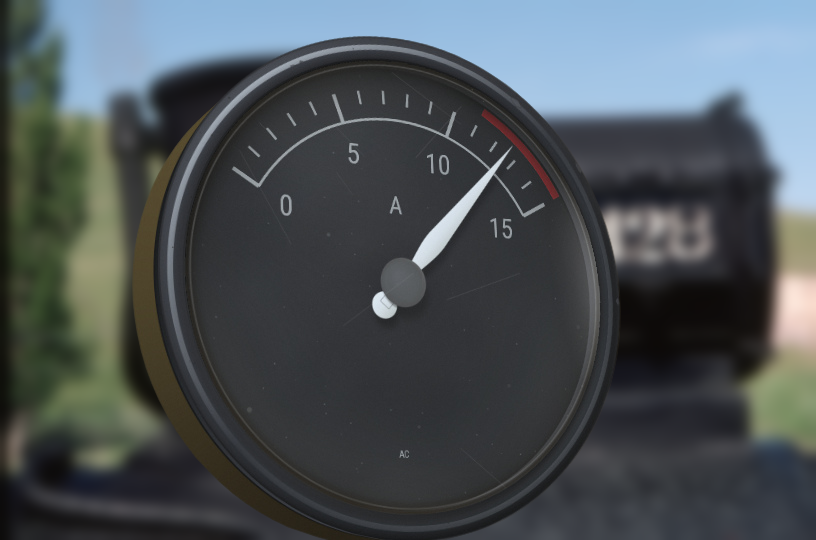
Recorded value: A 12.5
